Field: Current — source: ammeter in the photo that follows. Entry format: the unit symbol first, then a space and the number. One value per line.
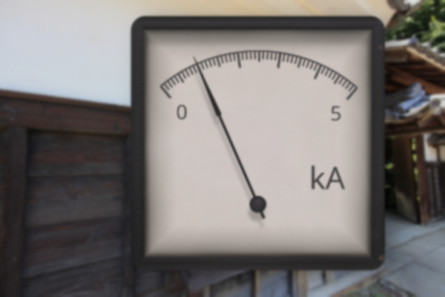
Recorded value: kA 1
